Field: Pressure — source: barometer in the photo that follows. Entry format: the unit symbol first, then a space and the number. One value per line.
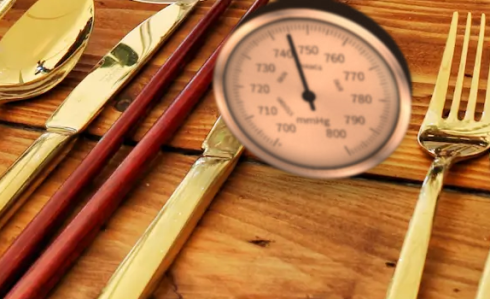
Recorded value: mmHg 745
